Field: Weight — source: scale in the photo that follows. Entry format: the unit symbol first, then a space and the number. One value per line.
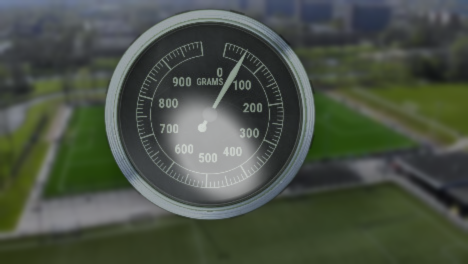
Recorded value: g 50
